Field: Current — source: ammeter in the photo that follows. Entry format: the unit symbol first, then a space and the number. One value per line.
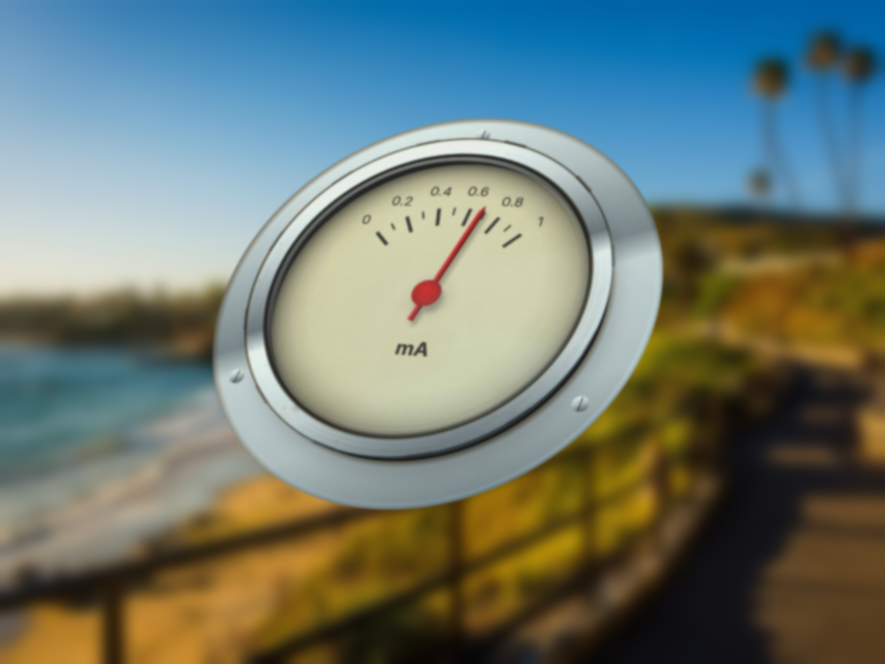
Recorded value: mA 0.7
